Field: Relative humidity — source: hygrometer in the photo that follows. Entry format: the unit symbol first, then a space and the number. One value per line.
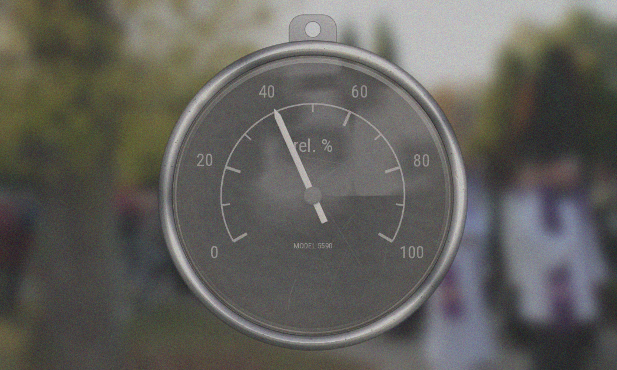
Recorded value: % 40
